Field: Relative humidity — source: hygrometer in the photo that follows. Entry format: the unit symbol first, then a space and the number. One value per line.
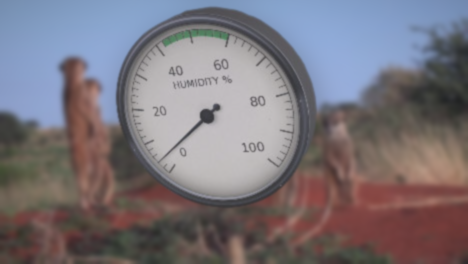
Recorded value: % 4
